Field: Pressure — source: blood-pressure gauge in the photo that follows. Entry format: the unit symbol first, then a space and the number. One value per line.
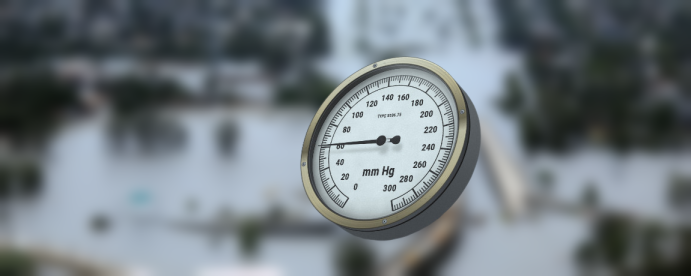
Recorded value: mmHg 60
